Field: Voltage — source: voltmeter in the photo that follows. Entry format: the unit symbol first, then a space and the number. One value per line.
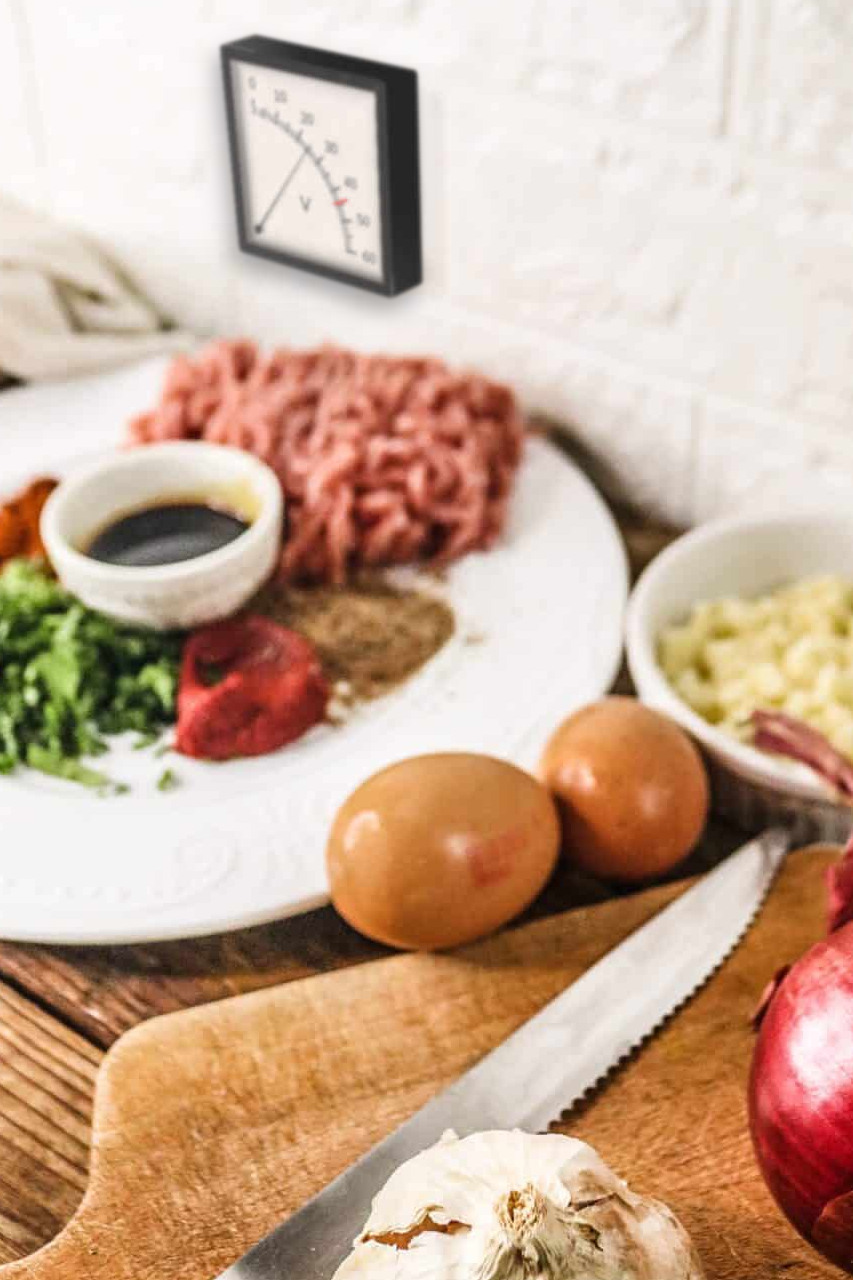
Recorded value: V 25
